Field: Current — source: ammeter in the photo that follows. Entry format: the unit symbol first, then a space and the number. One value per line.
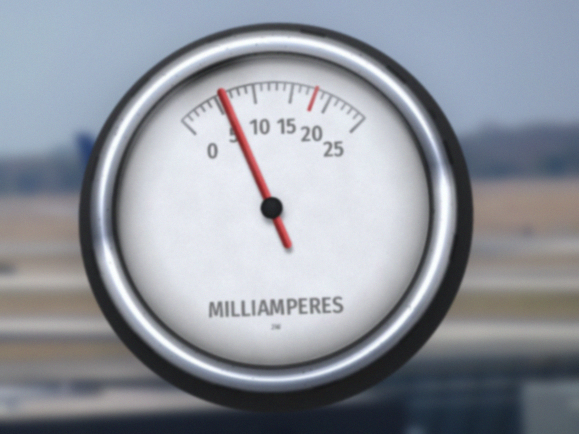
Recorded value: mA 6
